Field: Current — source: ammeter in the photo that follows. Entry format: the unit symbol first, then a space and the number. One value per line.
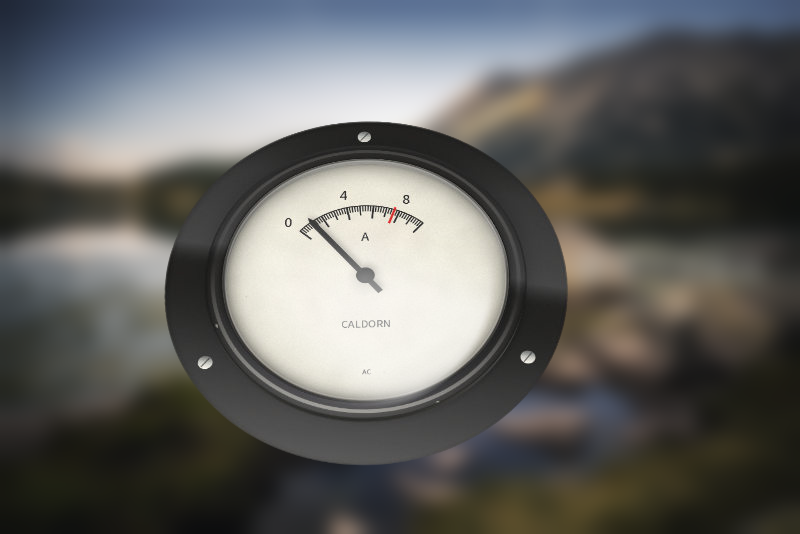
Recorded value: A 1
